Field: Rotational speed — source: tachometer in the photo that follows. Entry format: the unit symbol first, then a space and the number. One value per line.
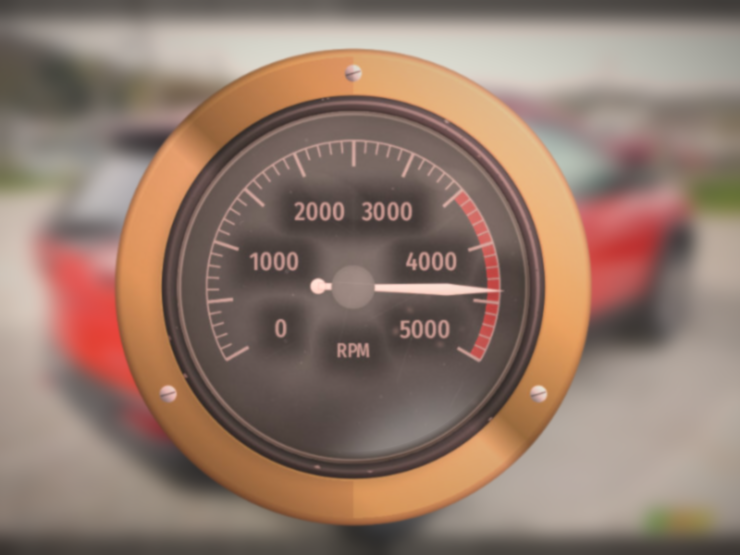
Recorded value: rpm 4400
